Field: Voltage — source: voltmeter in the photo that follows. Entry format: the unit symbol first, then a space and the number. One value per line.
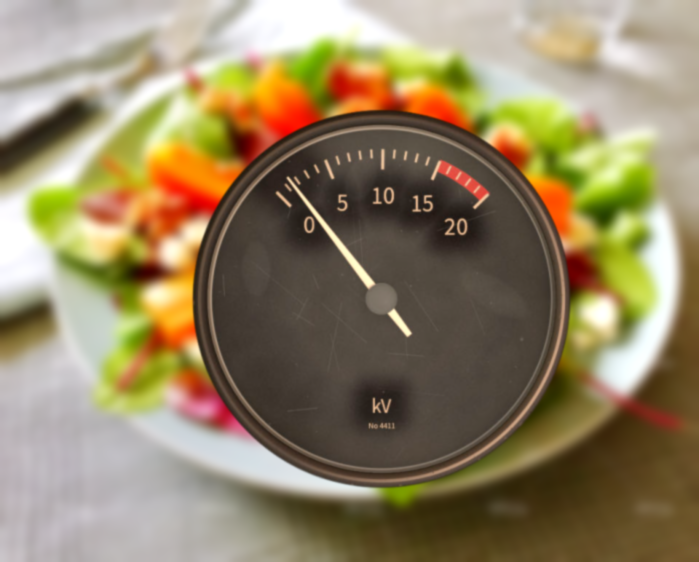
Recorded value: kV 1.5
